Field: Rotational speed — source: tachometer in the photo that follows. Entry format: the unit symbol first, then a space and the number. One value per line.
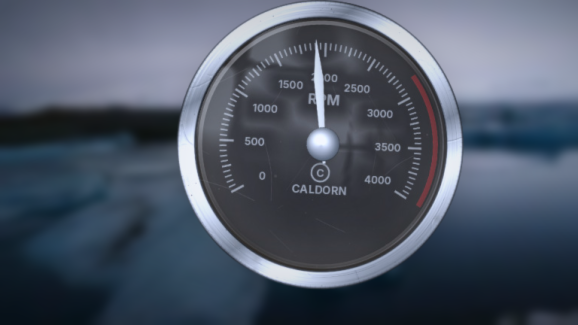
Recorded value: rpm 1900
